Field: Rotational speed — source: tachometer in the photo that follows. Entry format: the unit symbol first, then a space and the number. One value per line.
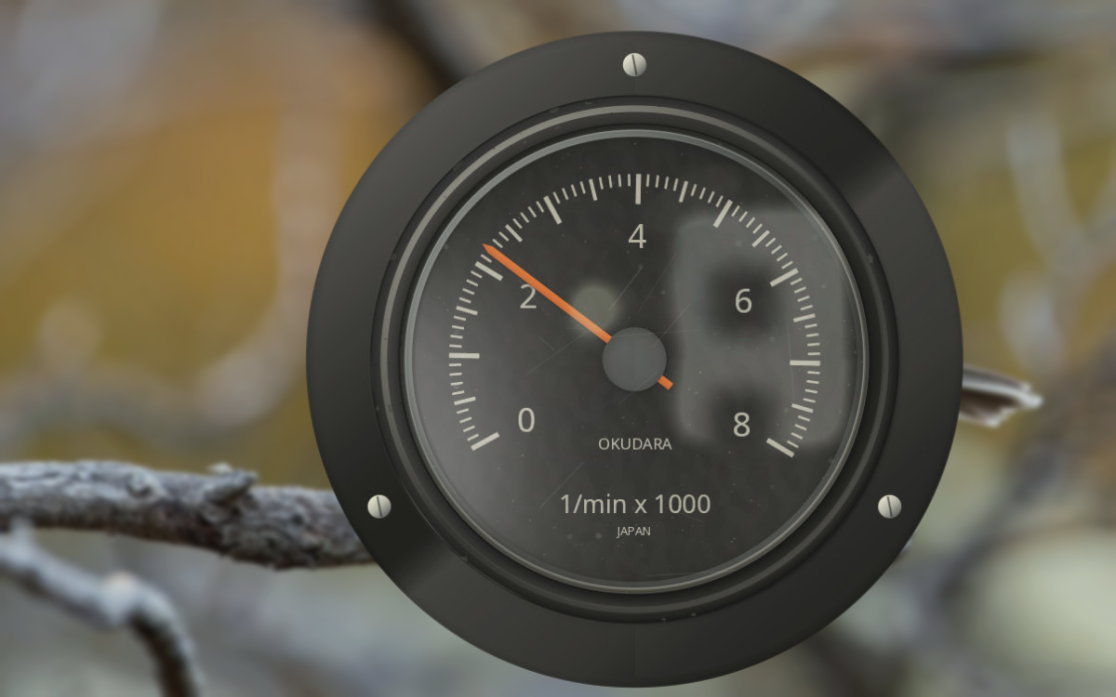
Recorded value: rpm 2200
